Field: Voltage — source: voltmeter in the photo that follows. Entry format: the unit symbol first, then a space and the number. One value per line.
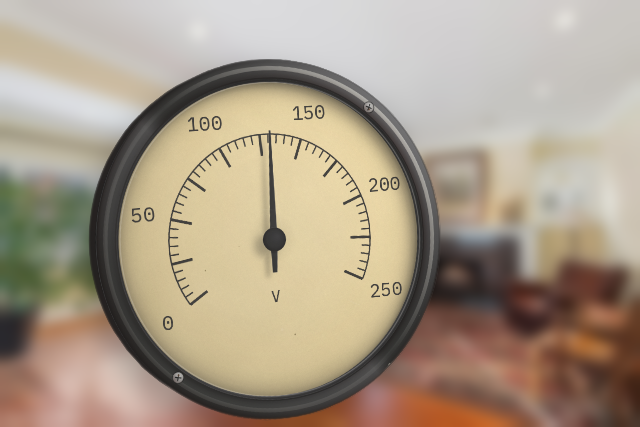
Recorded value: V 130
